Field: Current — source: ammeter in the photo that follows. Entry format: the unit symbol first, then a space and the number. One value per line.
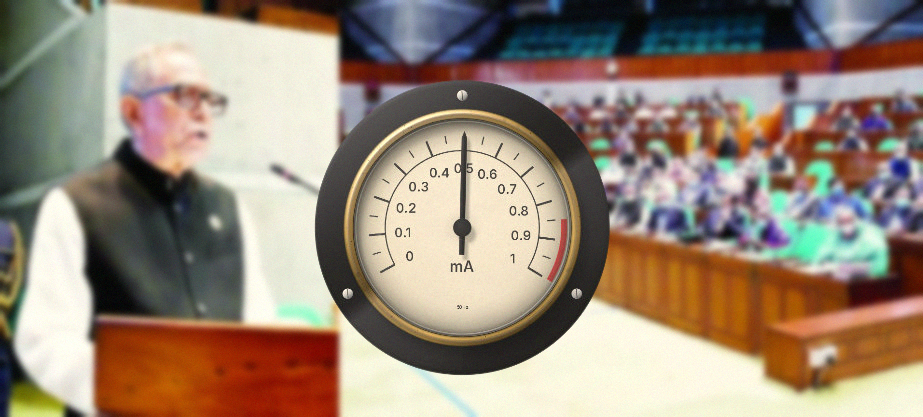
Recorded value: mA 0.5
